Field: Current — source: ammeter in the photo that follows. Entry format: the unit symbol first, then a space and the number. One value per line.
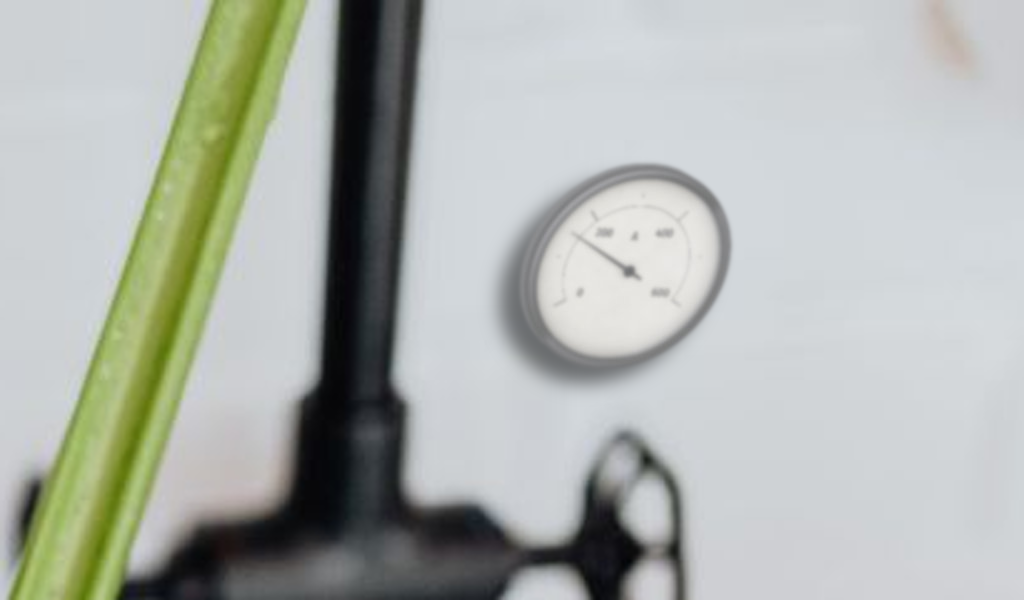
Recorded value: A 150
